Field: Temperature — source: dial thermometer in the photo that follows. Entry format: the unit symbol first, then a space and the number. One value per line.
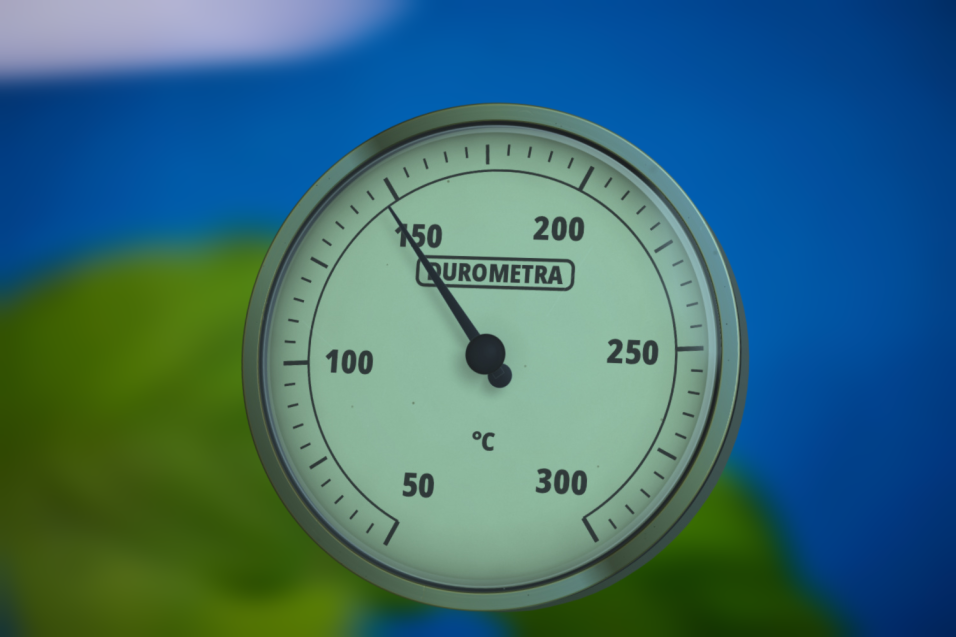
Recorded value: °C 147.5
